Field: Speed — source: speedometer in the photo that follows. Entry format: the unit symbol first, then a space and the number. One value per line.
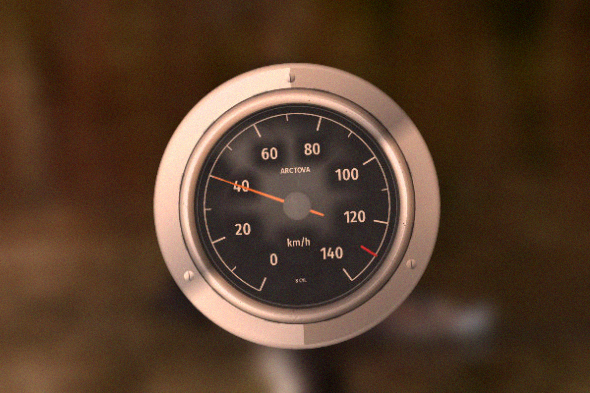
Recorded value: km/h 40
